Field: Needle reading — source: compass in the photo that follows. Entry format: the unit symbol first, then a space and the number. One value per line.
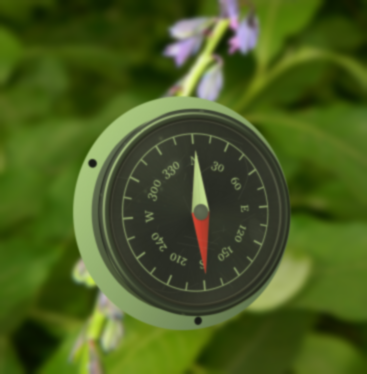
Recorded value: ° 180
